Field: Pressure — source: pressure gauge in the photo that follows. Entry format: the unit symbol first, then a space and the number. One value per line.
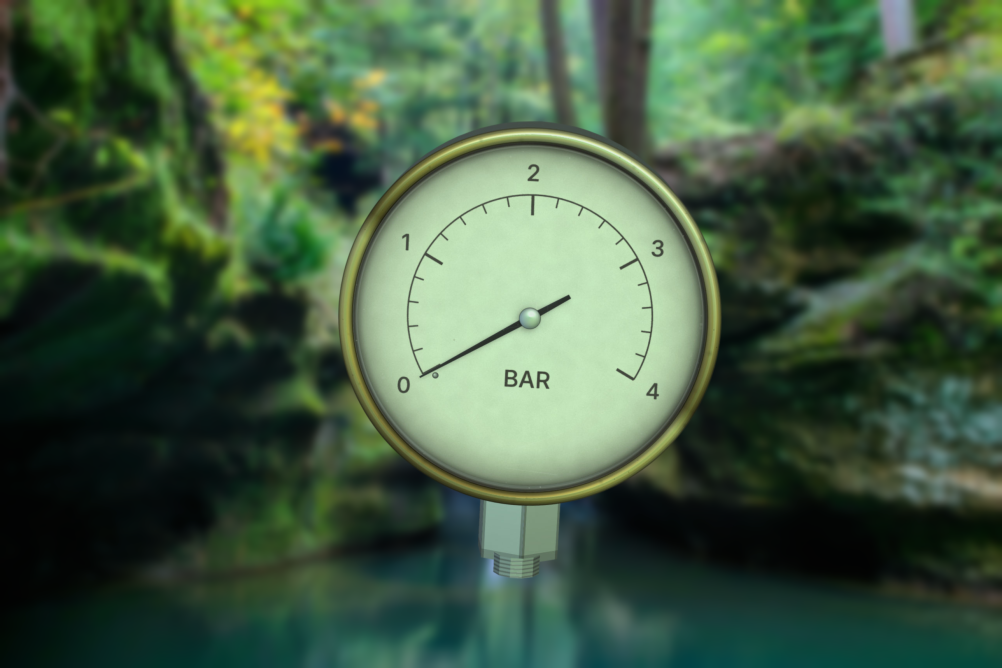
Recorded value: bar 0
